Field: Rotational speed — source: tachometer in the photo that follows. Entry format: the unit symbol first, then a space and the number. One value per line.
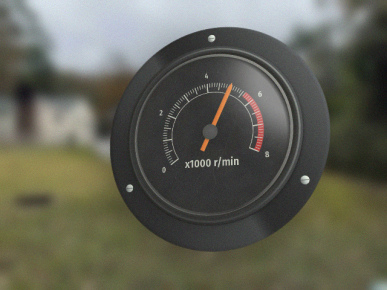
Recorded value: rpm 5000
